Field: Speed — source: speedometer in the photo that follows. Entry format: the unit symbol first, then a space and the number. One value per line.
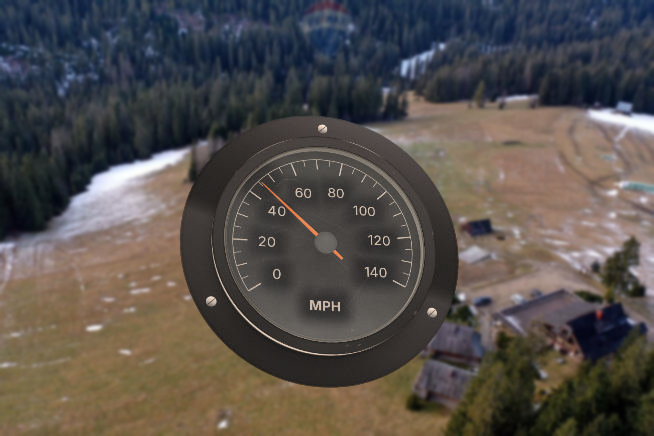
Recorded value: mph 45
